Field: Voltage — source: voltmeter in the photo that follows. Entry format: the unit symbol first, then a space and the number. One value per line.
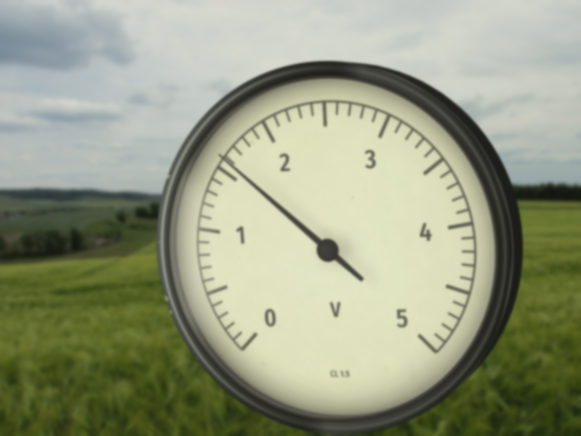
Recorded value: V 1.6
